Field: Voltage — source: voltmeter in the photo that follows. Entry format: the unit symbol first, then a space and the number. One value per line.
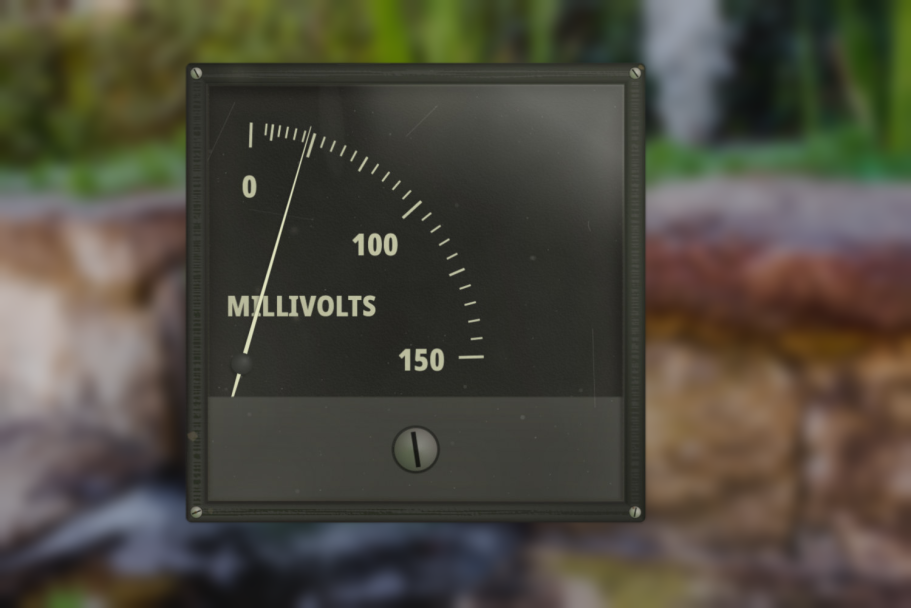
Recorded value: mV 47.5
